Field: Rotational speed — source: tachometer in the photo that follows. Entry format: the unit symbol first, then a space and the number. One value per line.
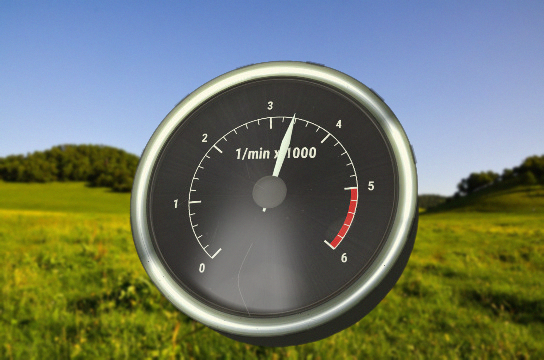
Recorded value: rpm 3400
